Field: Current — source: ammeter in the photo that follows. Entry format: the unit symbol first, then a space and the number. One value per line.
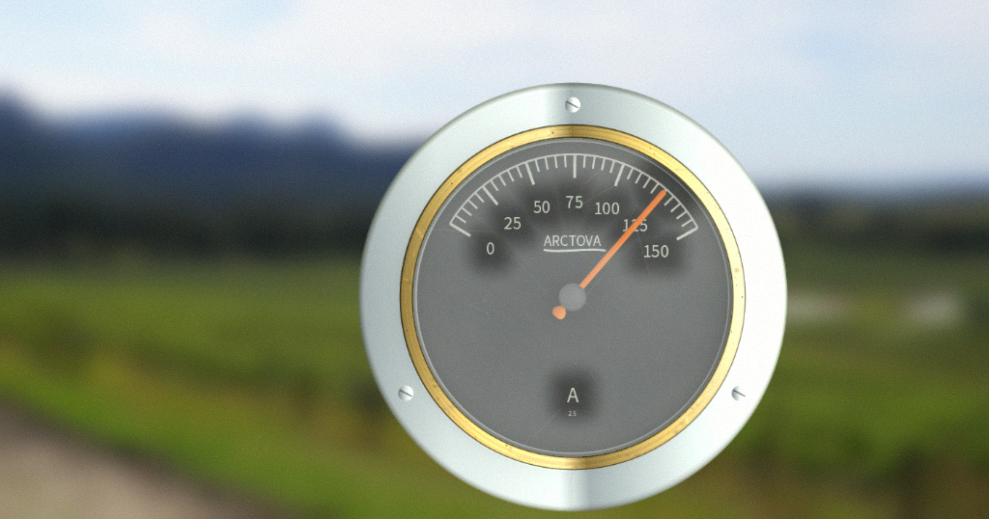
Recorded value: A 125
